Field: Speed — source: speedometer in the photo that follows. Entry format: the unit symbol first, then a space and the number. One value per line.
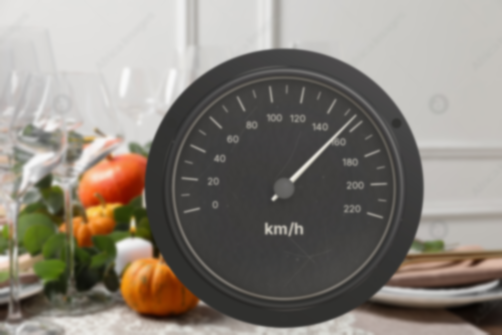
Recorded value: km/h 155
